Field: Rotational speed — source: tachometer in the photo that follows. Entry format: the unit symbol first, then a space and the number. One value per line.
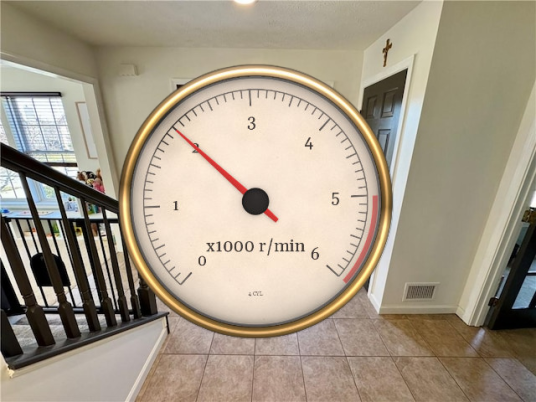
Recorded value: rpm 2000
